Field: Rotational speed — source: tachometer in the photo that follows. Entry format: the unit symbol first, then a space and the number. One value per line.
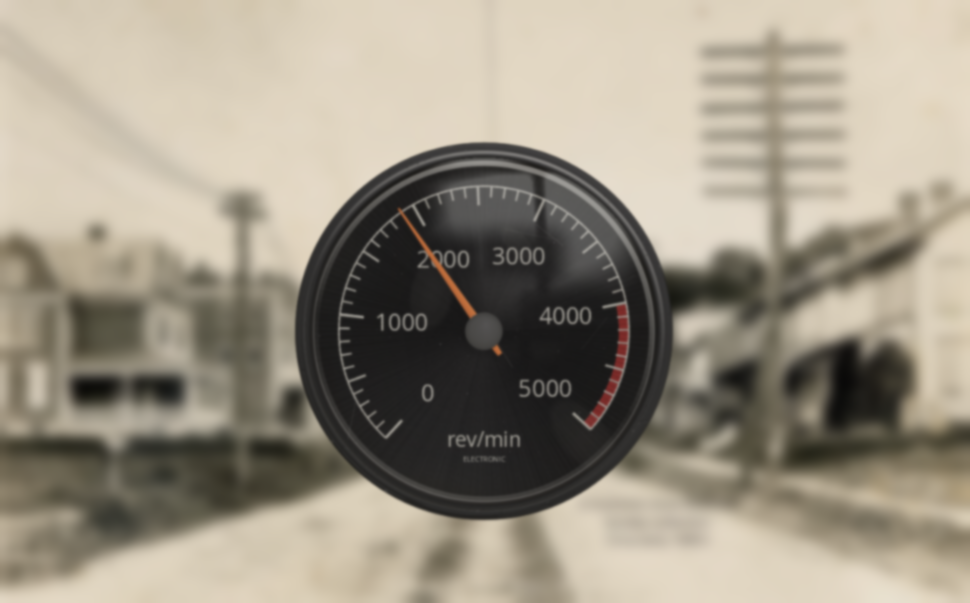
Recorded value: rpm 1900
